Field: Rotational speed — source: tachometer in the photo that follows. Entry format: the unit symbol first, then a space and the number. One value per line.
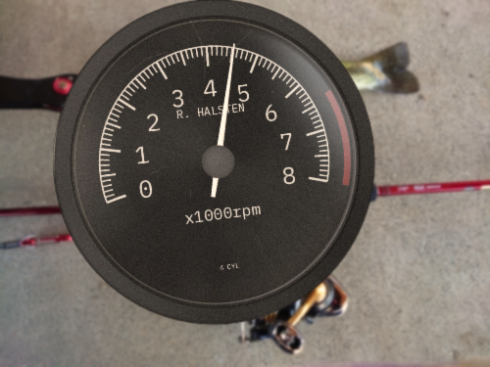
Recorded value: rpm 4500
